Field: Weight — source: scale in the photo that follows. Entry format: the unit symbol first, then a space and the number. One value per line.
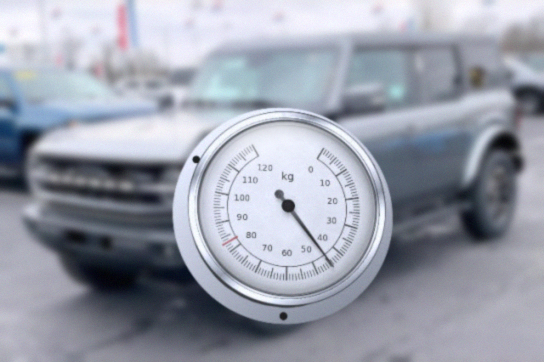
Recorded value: kg 45
